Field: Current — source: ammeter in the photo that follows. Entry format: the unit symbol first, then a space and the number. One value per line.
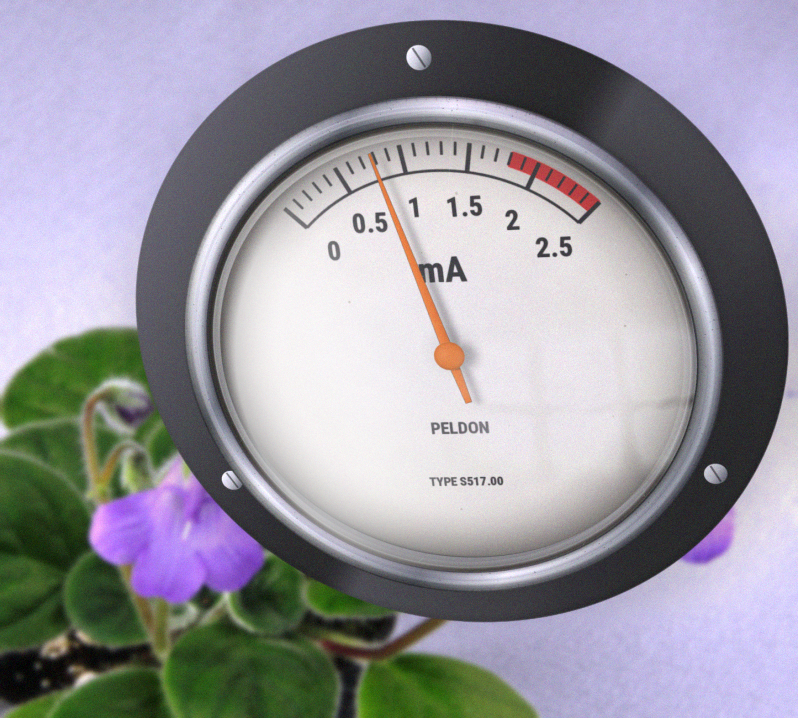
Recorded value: mA 0.8
